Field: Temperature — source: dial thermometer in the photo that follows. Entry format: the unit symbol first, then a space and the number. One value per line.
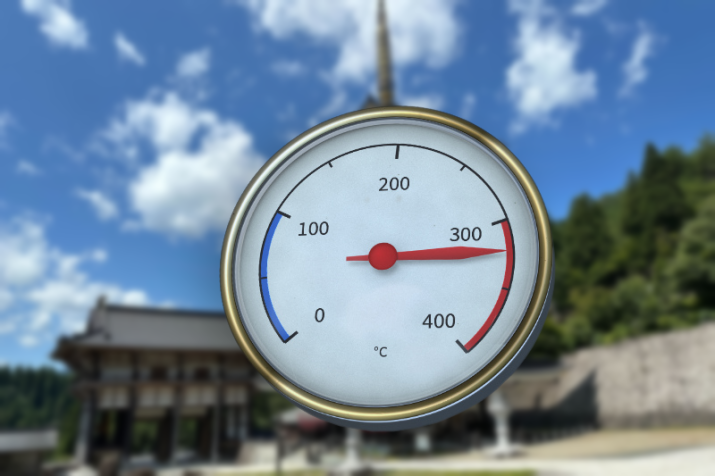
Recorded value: °C 325
